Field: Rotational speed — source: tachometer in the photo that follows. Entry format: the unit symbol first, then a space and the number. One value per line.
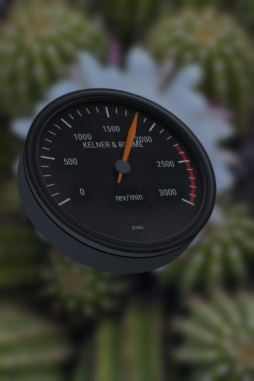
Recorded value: rpm 1800
